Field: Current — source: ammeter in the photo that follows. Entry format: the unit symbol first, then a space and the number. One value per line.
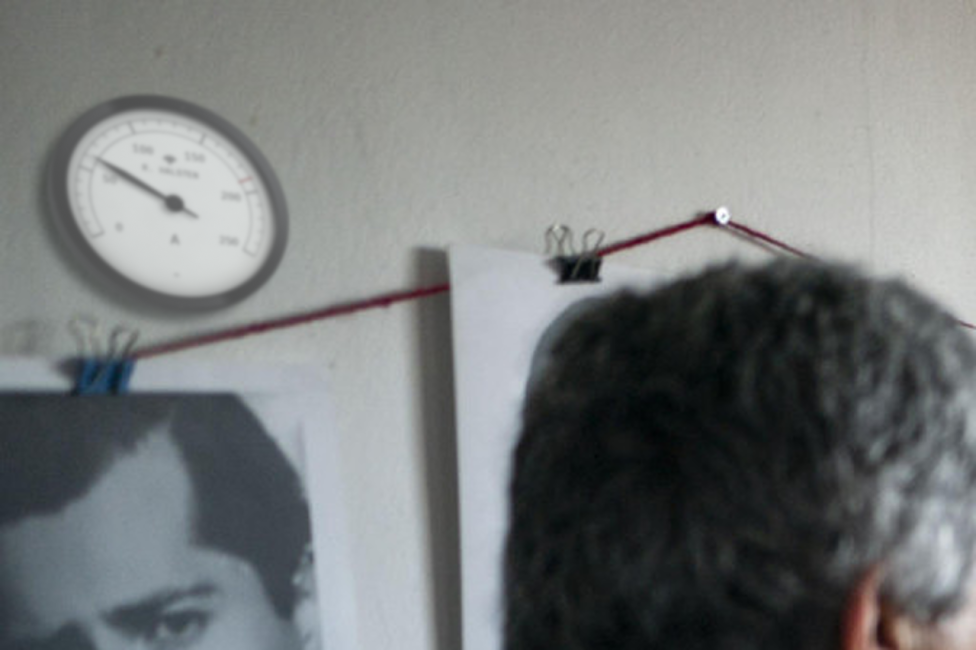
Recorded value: A 60
